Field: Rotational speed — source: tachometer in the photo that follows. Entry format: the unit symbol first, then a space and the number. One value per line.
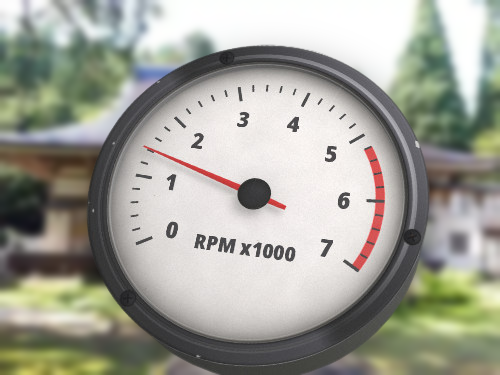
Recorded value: rpm 1400
